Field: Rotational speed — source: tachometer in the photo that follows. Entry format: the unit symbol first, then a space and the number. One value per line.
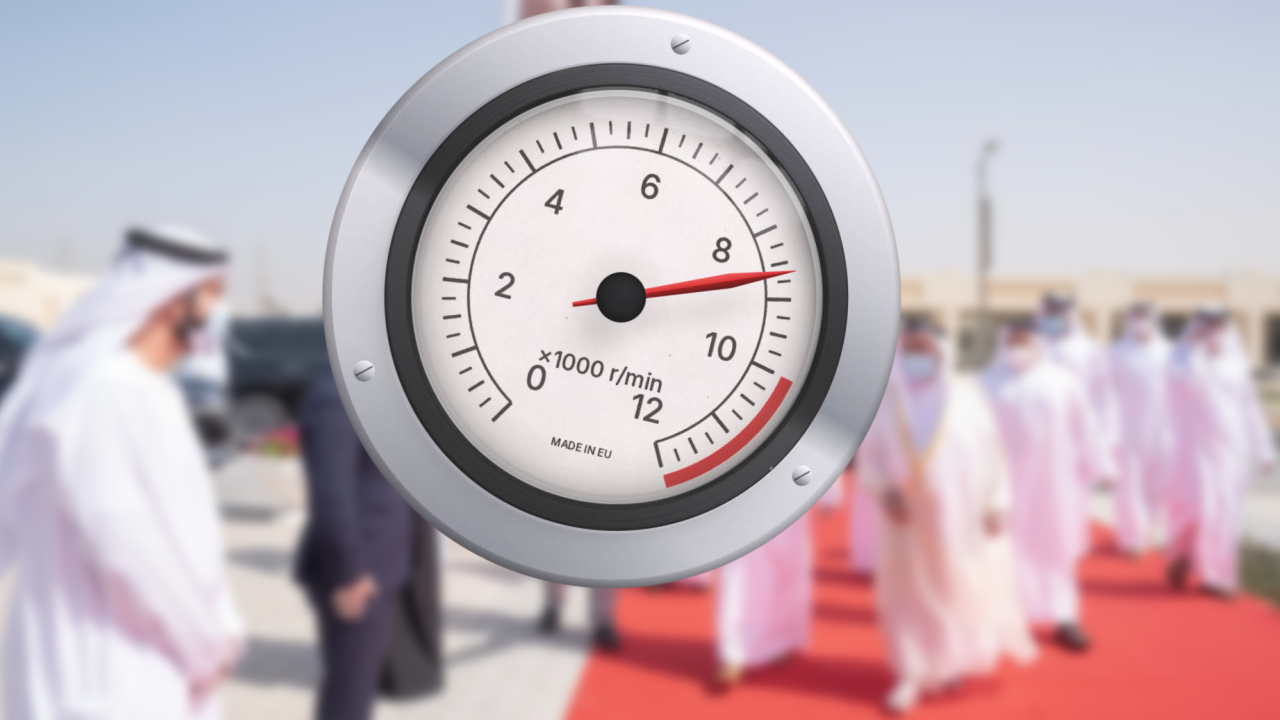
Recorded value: rpm 8625
